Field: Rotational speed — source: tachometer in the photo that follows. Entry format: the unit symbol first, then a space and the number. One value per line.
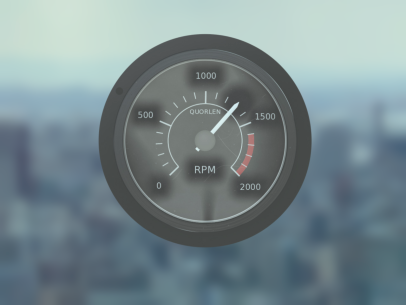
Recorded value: rpm 1300
